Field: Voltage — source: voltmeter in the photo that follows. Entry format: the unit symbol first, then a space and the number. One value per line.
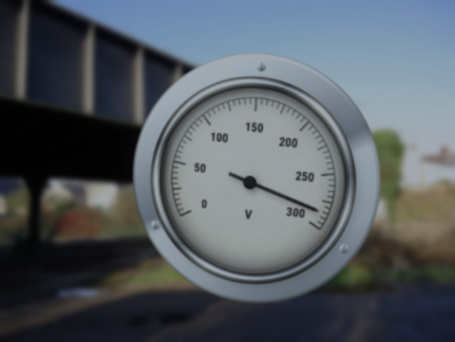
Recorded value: V 285
